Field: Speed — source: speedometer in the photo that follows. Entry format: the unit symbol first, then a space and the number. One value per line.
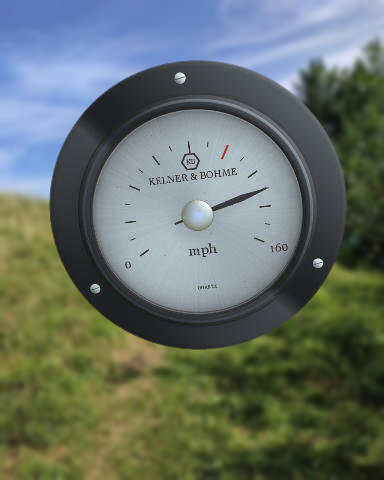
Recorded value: mph 130
